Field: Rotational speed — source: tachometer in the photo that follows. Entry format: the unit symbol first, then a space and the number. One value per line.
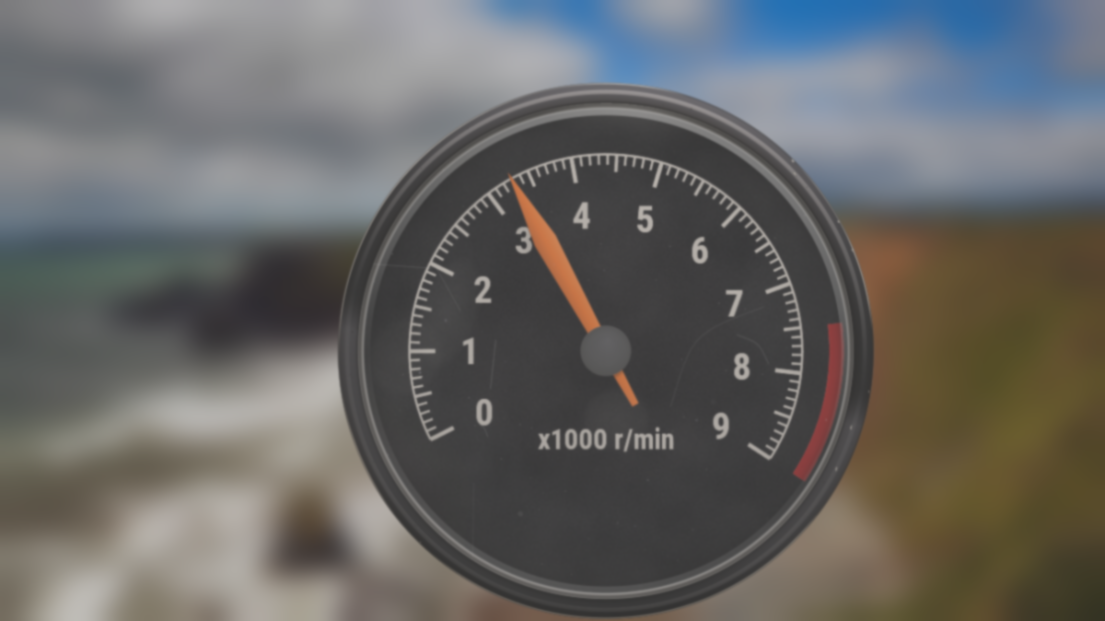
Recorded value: rpm 3300
